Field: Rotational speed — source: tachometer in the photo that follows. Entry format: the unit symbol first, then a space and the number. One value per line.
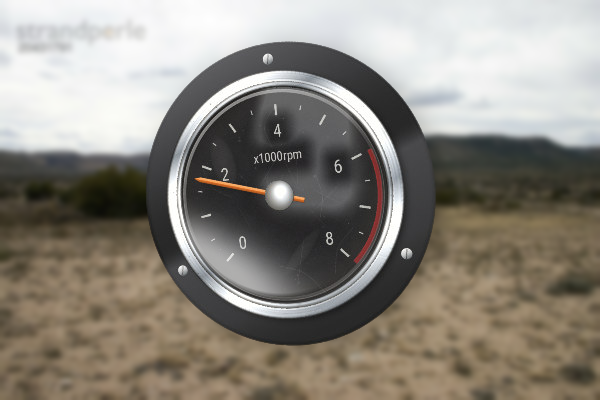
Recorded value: rpm 1750
